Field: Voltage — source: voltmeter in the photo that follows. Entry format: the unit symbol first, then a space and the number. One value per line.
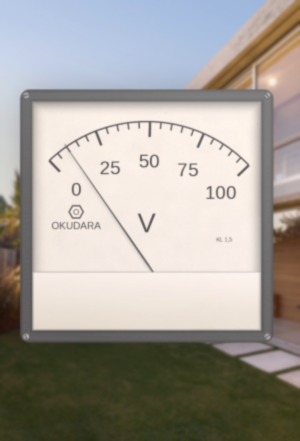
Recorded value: V 10
